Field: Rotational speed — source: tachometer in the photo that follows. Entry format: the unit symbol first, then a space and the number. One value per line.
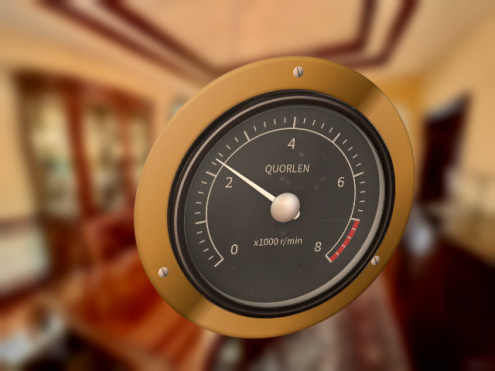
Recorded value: rpm 2300
